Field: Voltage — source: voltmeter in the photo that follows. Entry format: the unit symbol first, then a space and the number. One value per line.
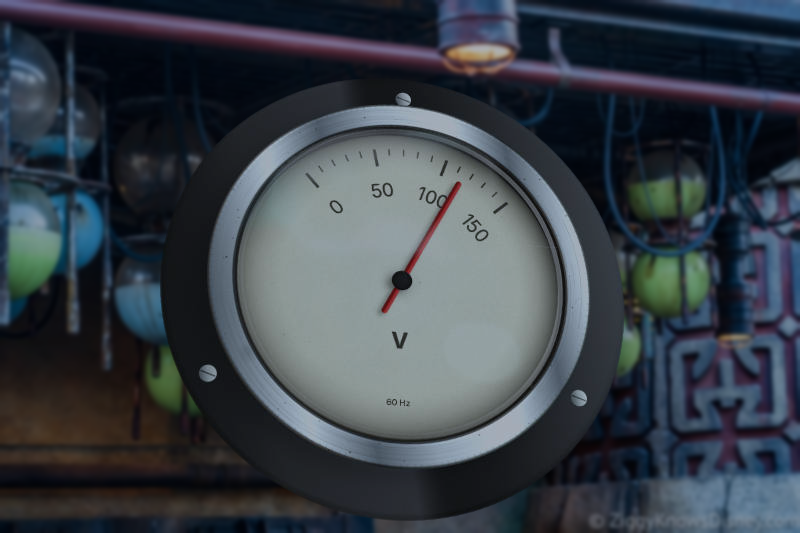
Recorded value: V 115
